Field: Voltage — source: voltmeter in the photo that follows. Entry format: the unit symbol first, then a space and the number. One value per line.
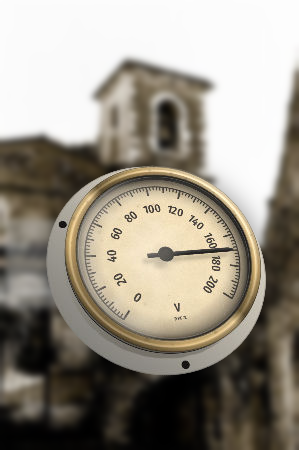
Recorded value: V 170
